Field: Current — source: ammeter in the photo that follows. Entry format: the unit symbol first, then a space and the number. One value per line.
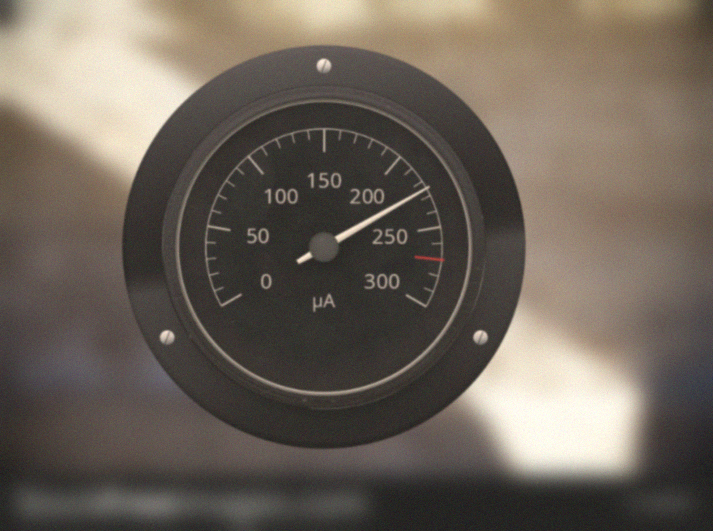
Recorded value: µA 225
